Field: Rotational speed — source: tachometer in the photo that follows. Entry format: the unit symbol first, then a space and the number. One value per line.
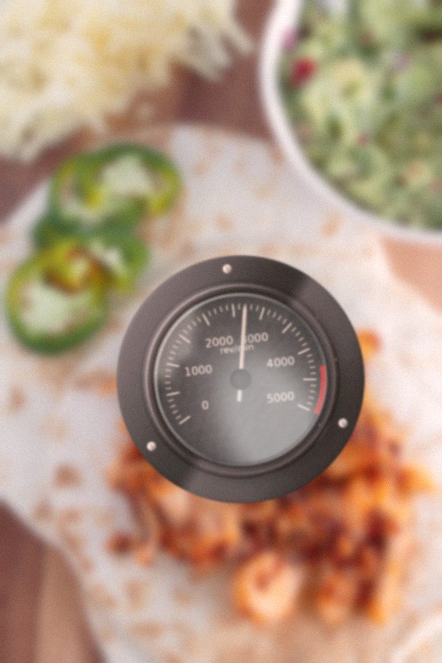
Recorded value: rpm 2700
